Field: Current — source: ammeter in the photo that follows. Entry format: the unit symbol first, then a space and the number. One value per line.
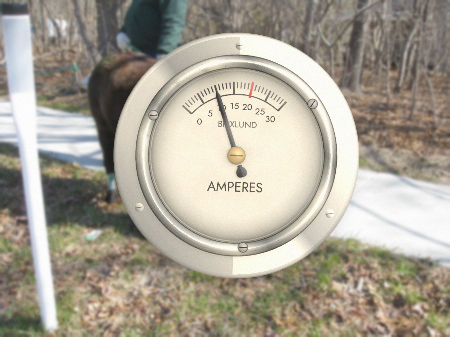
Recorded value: A 10
